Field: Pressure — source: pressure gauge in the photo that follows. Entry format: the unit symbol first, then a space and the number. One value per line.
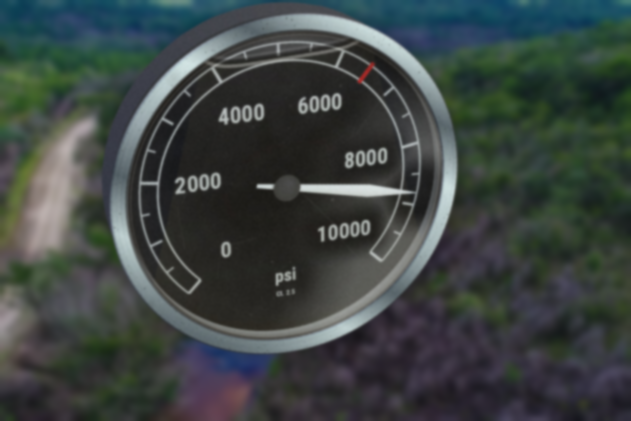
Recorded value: psi 8750
